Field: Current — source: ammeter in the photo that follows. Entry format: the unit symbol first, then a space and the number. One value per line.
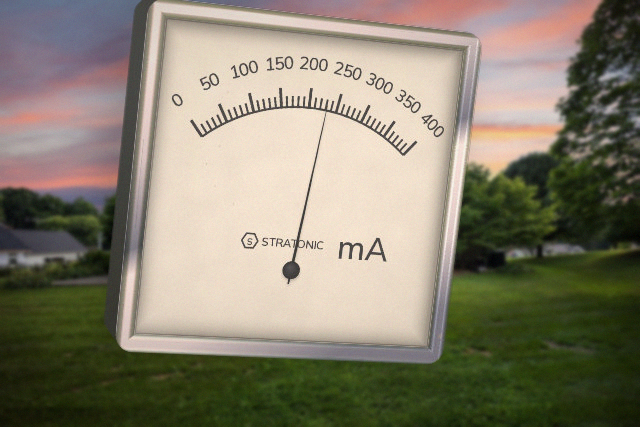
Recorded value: mA 230
